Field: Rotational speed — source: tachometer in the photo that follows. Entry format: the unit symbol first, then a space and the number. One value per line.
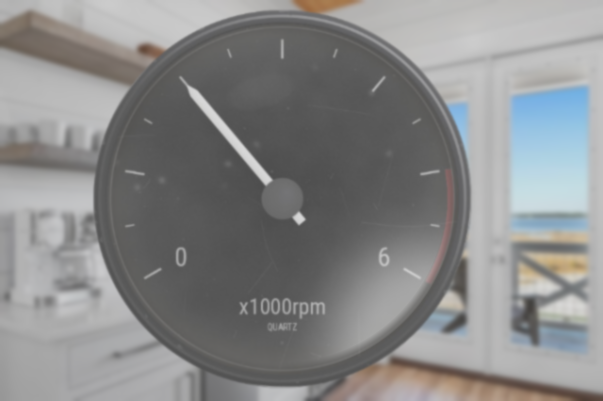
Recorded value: rpm 2000
